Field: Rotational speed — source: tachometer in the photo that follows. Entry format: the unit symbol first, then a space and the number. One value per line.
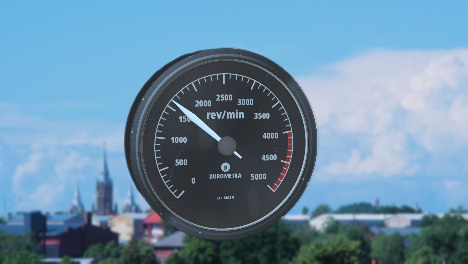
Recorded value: rpm 1600
